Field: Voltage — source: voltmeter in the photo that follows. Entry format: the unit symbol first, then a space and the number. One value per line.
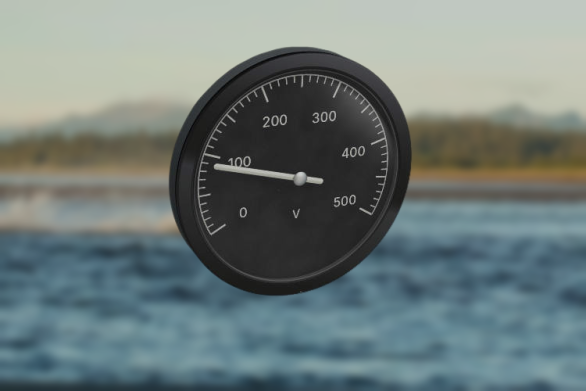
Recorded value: V 90
